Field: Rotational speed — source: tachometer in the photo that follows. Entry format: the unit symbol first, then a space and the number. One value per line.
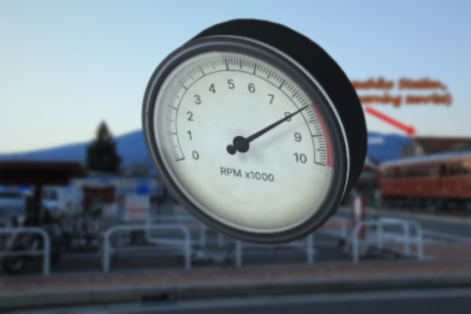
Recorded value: rpm 8000
